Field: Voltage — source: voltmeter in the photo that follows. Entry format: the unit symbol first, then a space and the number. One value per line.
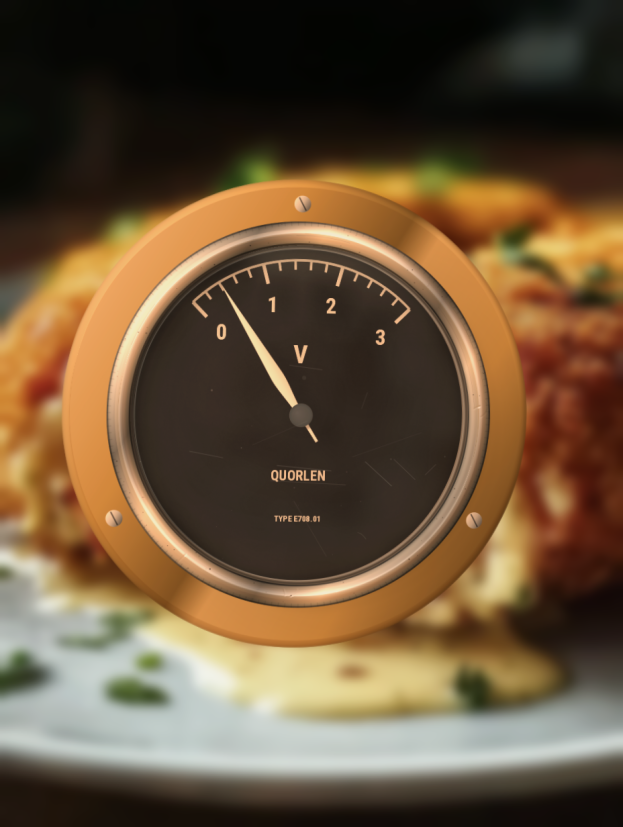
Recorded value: V 0.4
